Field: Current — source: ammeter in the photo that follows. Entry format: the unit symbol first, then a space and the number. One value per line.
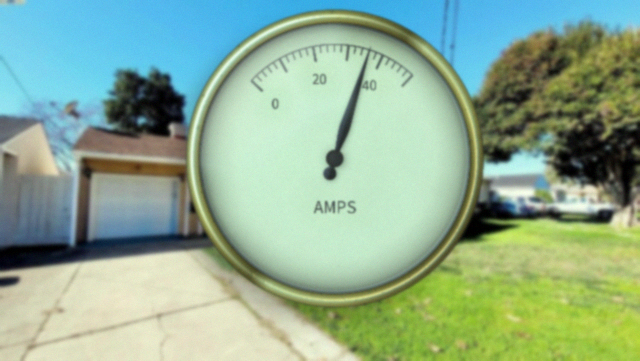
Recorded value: A 36
